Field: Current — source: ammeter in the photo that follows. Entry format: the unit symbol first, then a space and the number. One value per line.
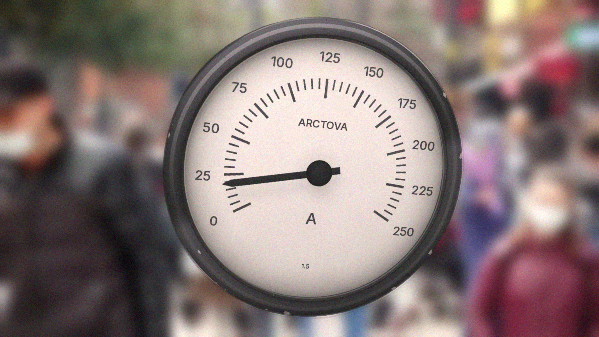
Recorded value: A 20
